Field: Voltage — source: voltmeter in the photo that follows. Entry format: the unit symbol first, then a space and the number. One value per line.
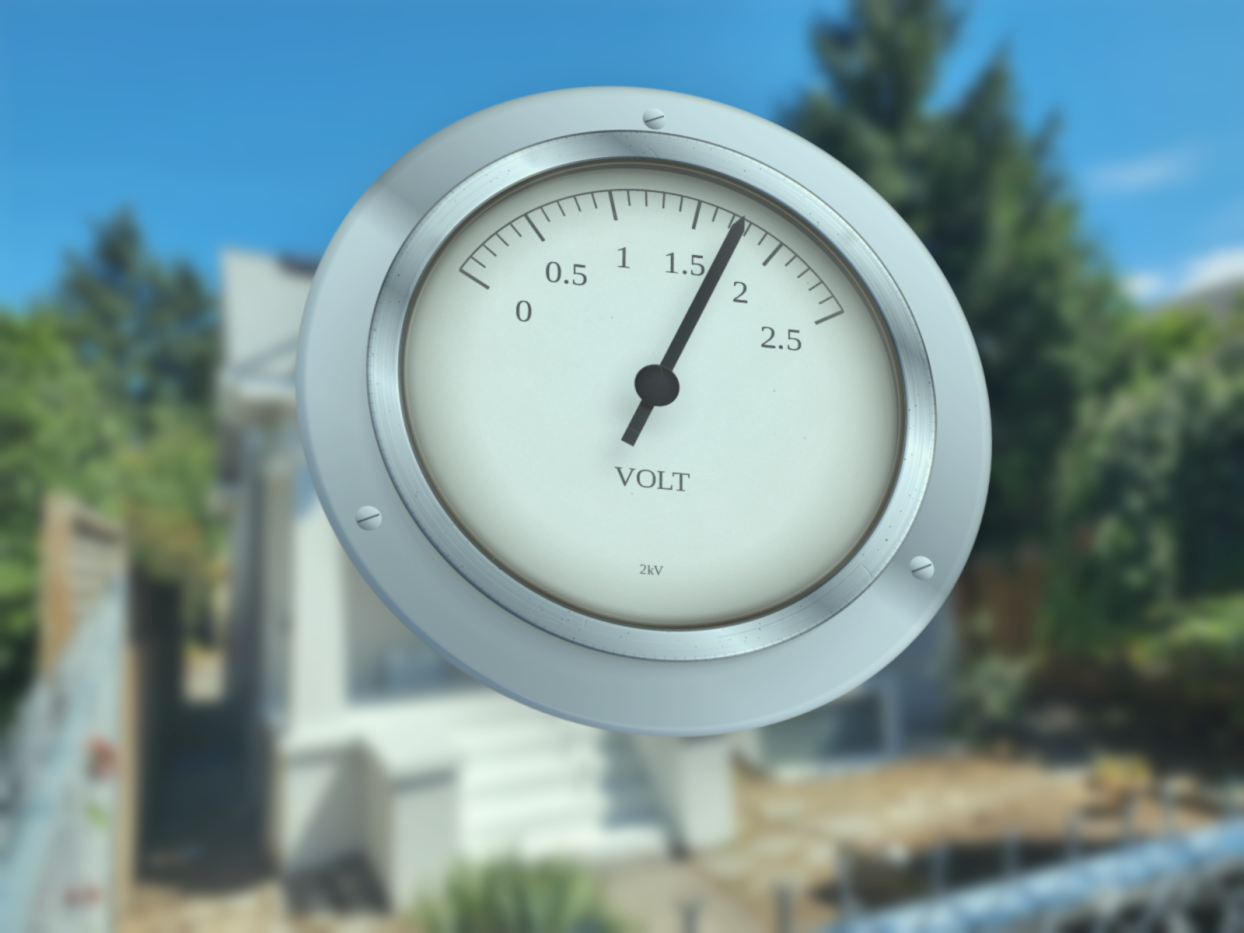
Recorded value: V 1.75
